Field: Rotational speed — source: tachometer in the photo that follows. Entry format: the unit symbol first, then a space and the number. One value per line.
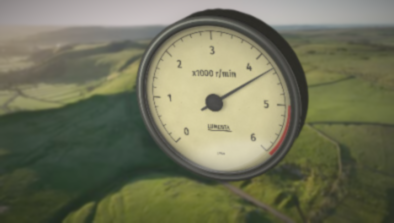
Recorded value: rpm 4300
